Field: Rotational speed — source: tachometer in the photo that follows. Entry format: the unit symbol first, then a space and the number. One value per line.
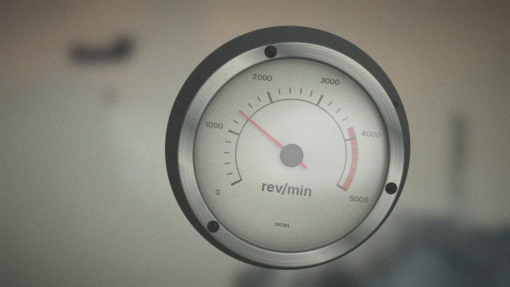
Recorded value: rpm 1400
